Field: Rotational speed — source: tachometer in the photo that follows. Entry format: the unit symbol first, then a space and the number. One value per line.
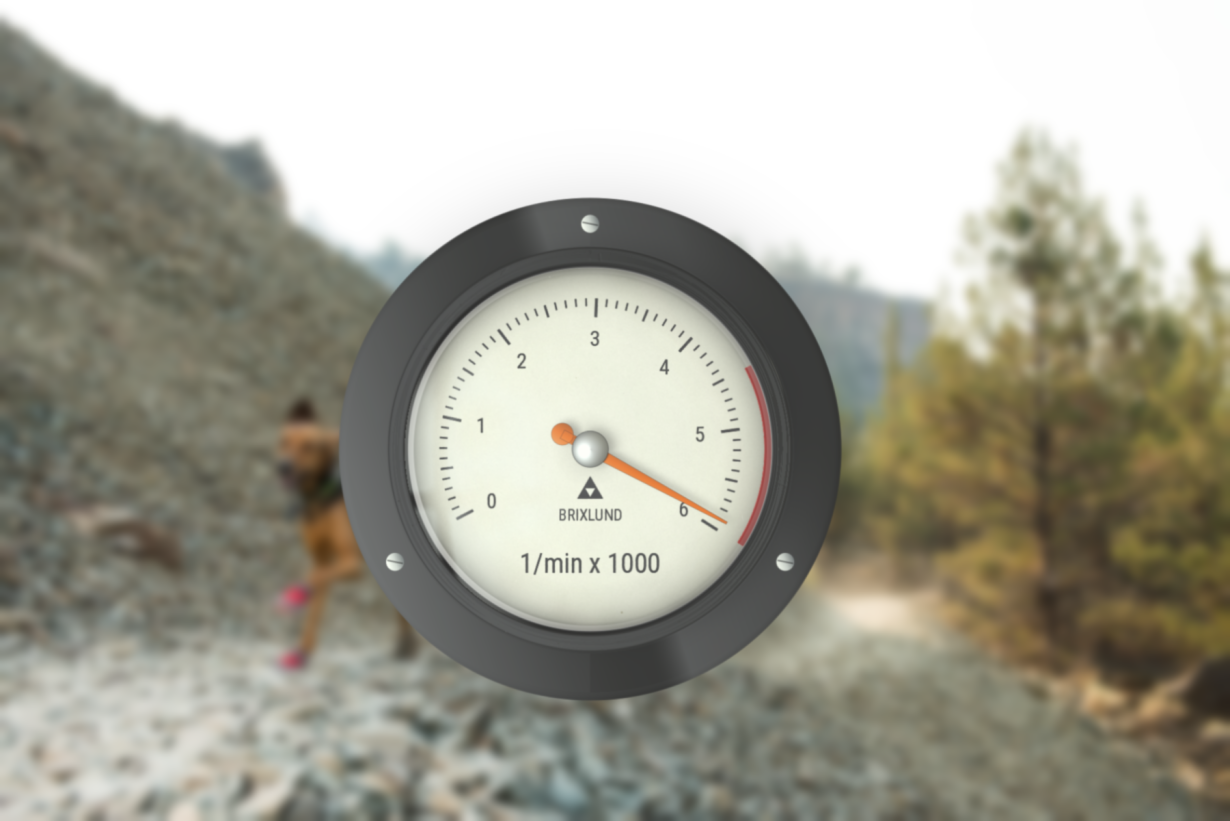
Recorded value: rpm 5900
